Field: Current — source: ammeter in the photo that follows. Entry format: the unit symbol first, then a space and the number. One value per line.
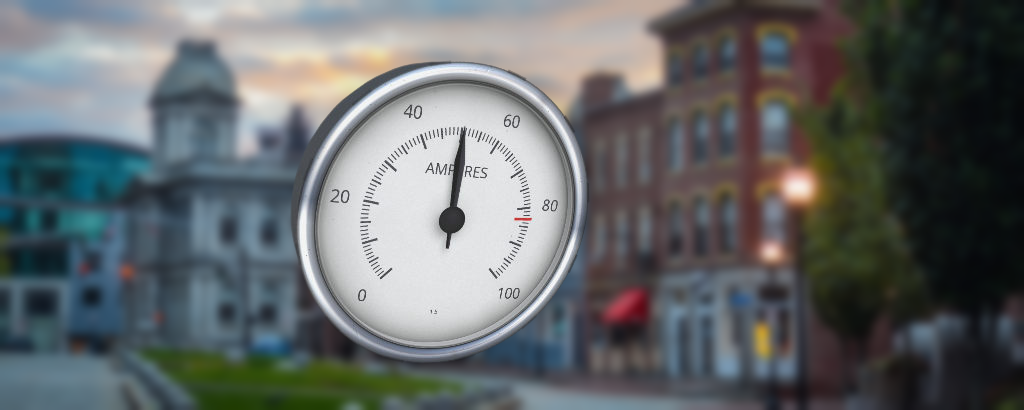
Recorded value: A 50
